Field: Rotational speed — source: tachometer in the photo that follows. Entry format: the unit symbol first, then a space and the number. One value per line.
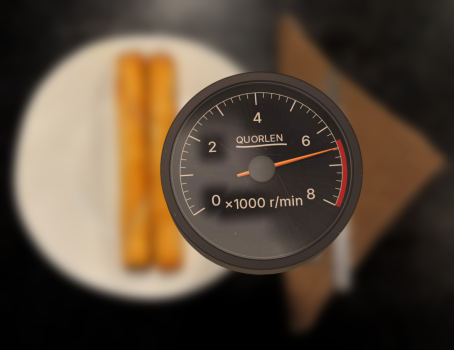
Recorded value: rpm 6600
